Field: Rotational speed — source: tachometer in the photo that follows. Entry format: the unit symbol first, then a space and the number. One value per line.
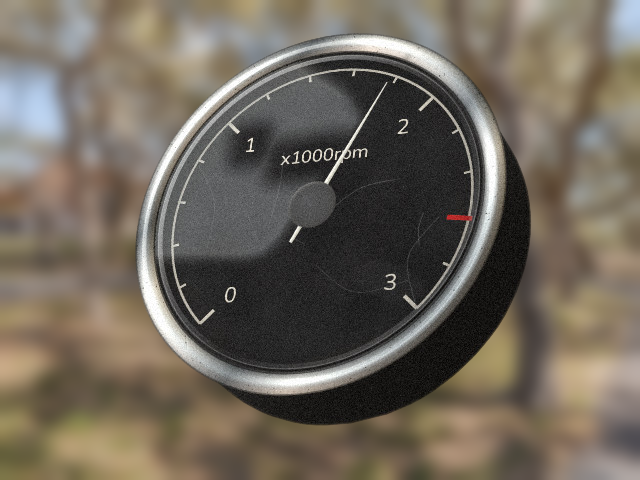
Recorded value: rpm 1800
